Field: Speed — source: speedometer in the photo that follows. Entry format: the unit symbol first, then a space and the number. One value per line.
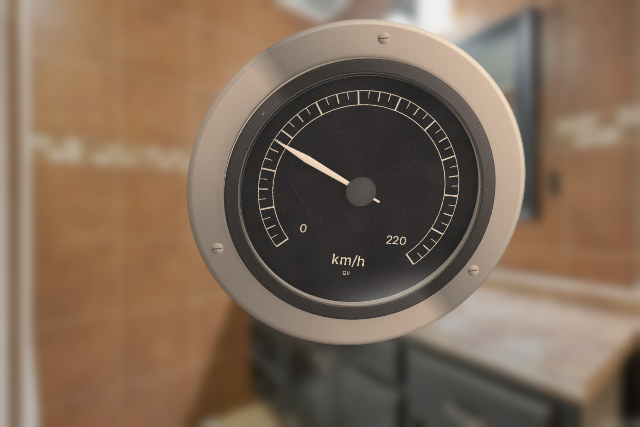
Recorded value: km/h 55
